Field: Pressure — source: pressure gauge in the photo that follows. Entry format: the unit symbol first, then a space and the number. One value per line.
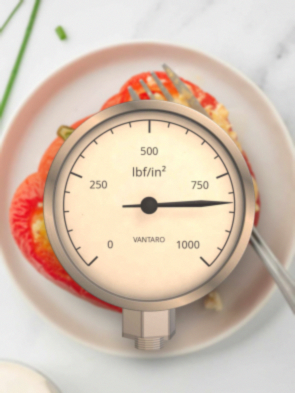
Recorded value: psi 825
